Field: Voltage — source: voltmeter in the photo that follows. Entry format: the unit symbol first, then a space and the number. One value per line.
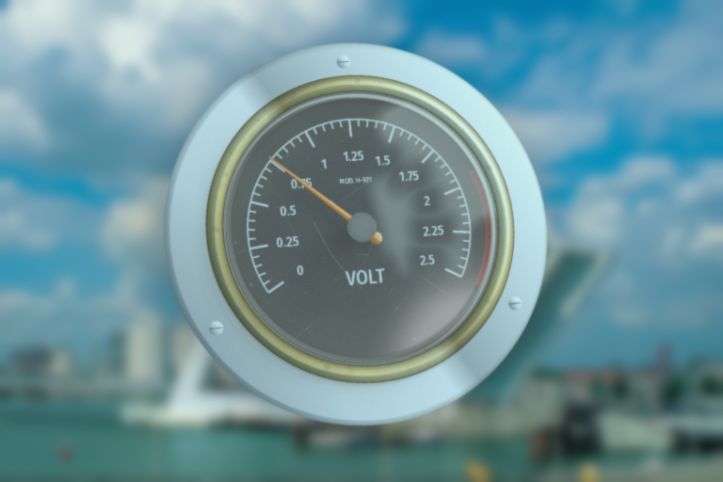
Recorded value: V 0.75
